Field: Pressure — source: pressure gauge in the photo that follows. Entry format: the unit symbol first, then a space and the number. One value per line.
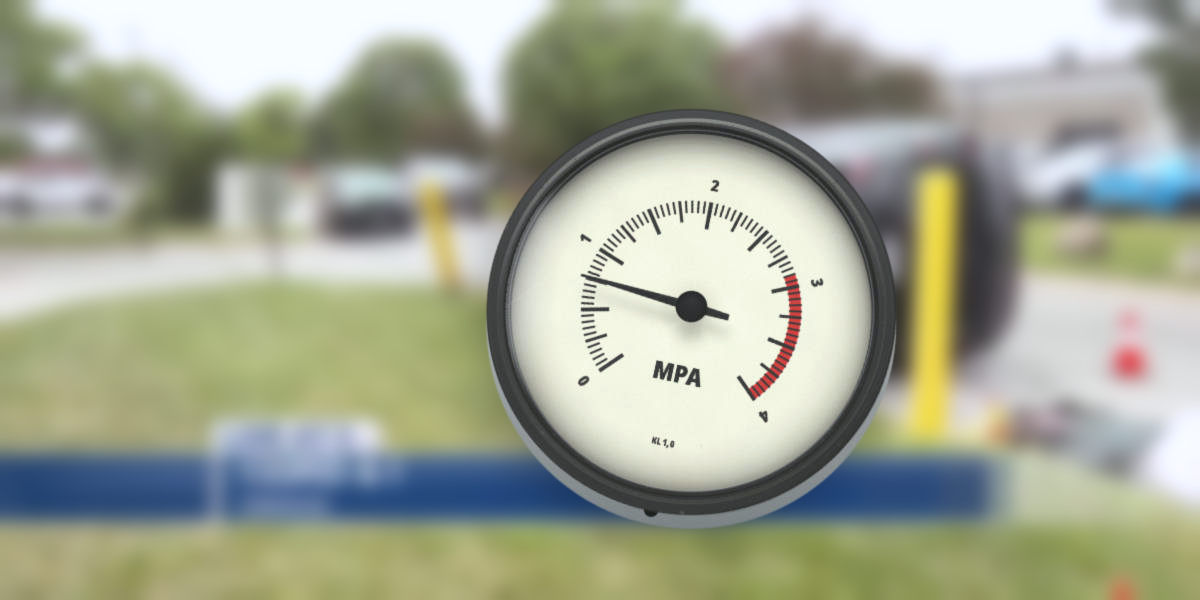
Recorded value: MPa 0.75
